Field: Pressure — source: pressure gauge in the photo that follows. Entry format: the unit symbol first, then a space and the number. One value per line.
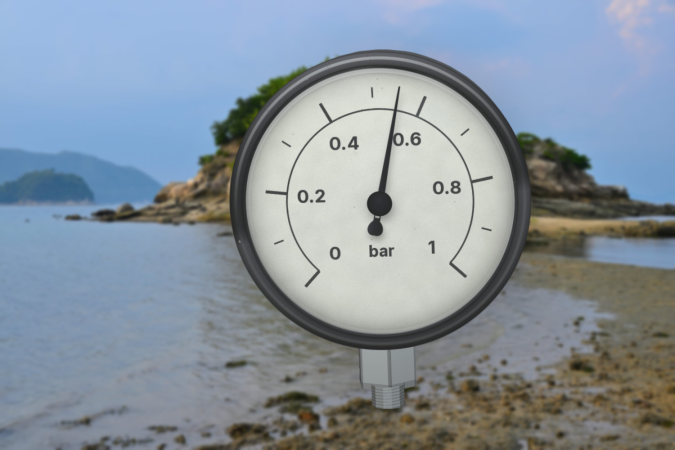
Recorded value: bar 0.55
